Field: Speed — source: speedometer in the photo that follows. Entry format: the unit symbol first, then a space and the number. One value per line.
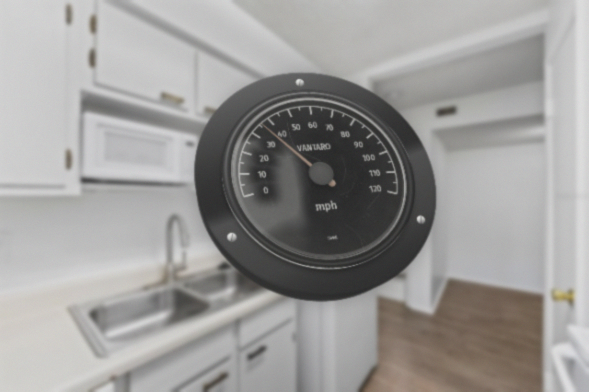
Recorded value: mph 35
